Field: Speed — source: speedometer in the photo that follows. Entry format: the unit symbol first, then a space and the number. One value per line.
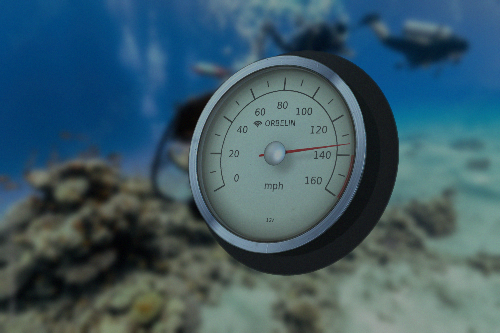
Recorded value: mph 135
